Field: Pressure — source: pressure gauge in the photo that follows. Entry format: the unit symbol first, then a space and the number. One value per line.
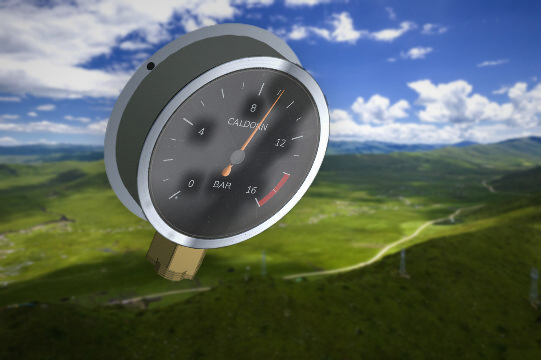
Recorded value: bar 9
